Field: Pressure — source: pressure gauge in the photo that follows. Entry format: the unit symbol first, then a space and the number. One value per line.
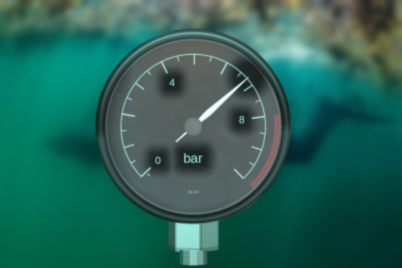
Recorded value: bar 6.75
